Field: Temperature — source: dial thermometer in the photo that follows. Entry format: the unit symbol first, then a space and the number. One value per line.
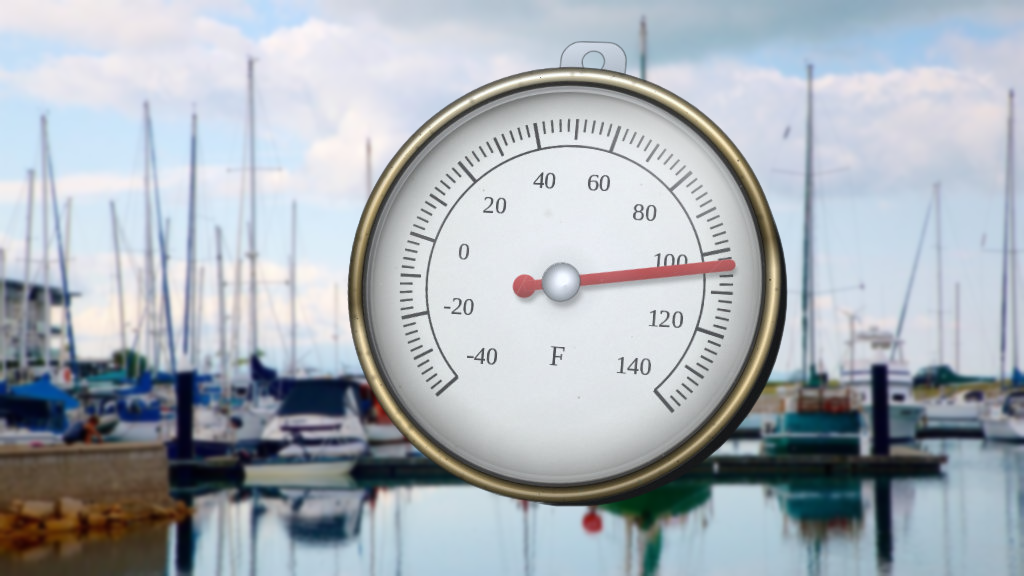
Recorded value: °F 104
